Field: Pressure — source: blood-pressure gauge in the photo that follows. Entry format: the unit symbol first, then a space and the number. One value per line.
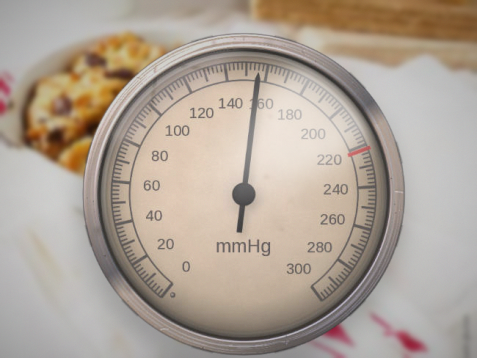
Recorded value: mmHg 156
